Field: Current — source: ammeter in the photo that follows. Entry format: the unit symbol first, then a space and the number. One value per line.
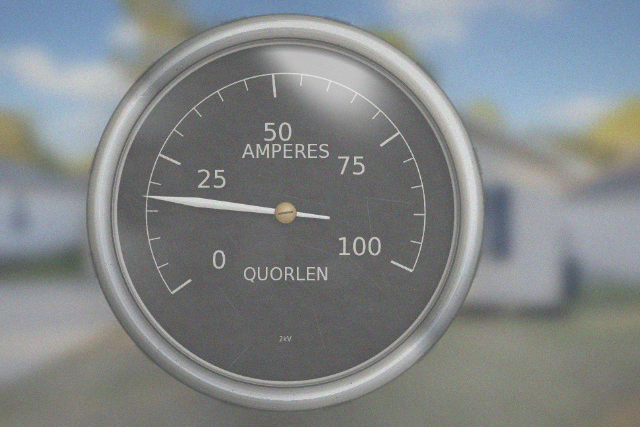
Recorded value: A 17.5
